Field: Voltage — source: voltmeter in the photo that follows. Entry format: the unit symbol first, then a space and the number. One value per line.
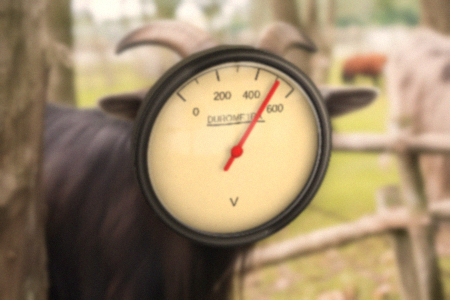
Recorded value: V 500
